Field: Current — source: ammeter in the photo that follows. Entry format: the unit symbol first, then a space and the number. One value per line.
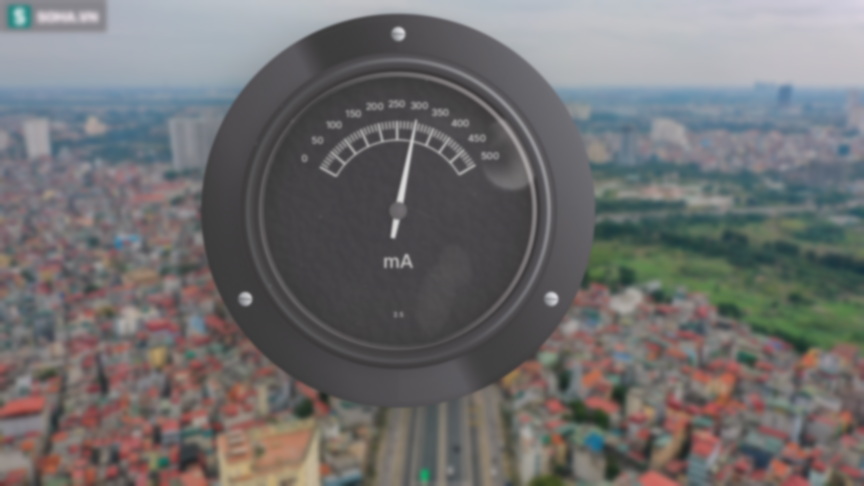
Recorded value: mA 300
